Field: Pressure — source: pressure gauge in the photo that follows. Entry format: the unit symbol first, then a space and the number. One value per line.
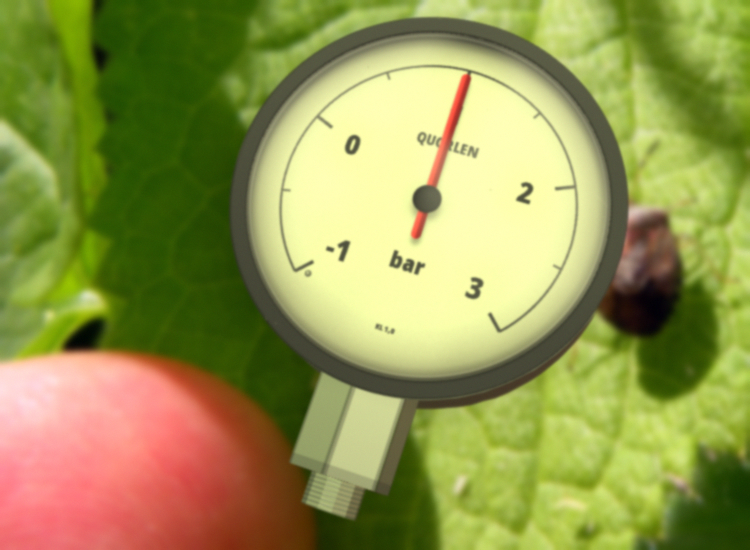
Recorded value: bar 1
